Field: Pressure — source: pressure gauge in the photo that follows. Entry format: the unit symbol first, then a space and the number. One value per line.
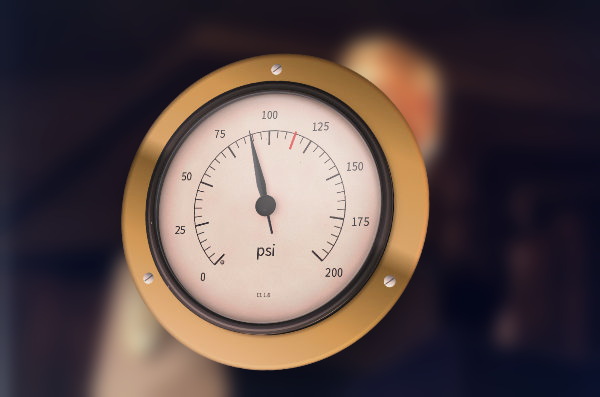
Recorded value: psi 90
